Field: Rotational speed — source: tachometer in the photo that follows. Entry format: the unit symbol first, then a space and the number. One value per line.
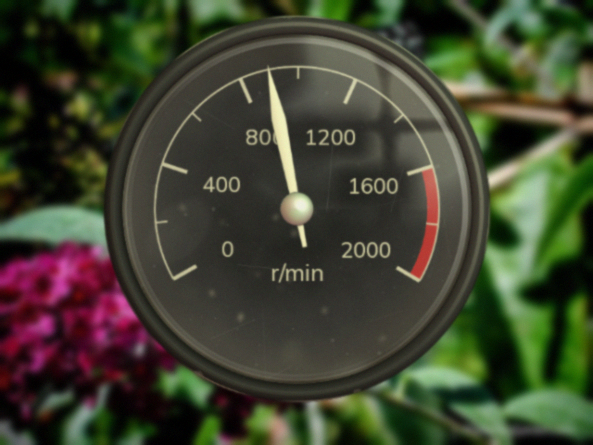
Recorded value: rpm 900
